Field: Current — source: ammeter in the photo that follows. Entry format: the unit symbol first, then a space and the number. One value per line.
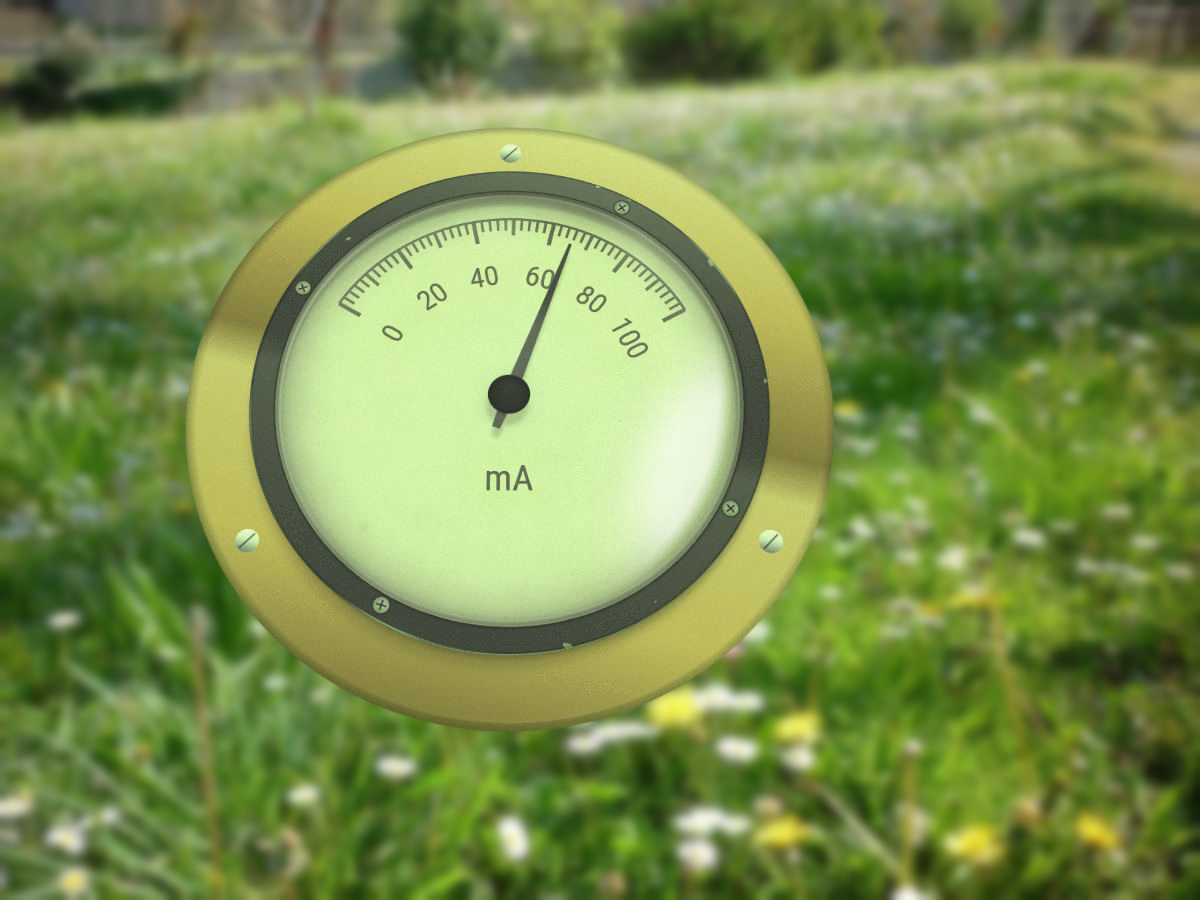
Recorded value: mA 66
